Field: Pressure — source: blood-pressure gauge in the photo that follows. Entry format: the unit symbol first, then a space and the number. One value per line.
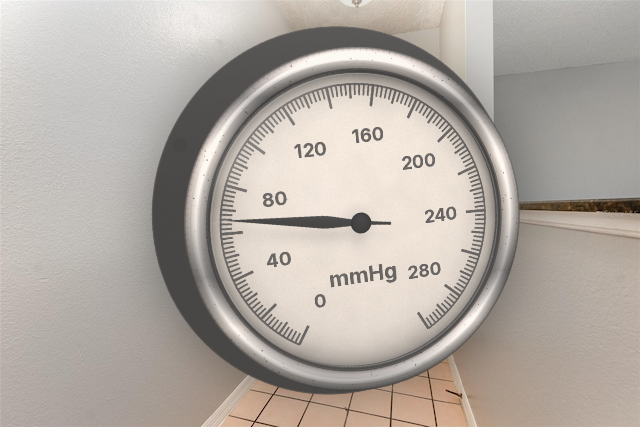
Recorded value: mmHg 66
